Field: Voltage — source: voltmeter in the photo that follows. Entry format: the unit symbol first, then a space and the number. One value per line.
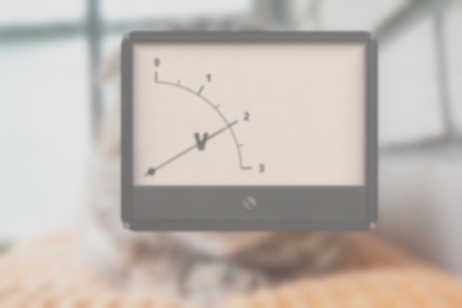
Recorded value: V 2
